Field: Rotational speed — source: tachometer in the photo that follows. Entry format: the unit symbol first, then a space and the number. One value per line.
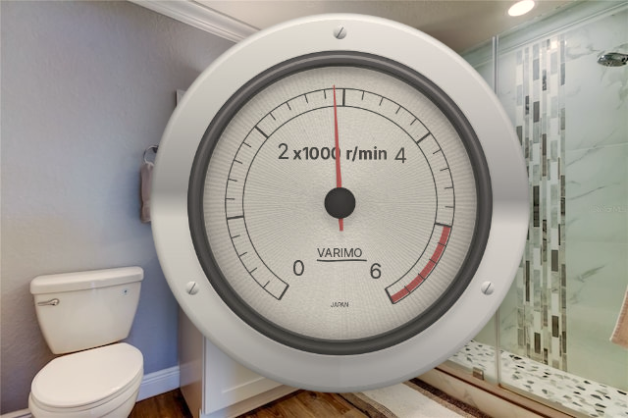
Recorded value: rpm 2900
